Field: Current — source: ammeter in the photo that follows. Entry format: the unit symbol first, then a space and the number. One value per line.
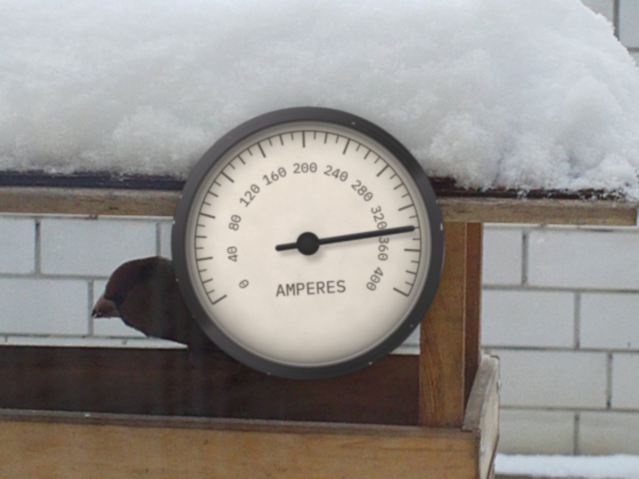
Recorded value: A 340
